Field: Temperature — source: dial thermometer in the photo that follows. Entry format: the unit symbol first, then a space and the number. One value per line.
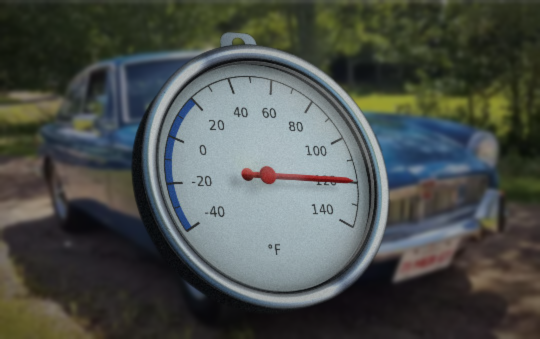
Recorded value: °F 120
